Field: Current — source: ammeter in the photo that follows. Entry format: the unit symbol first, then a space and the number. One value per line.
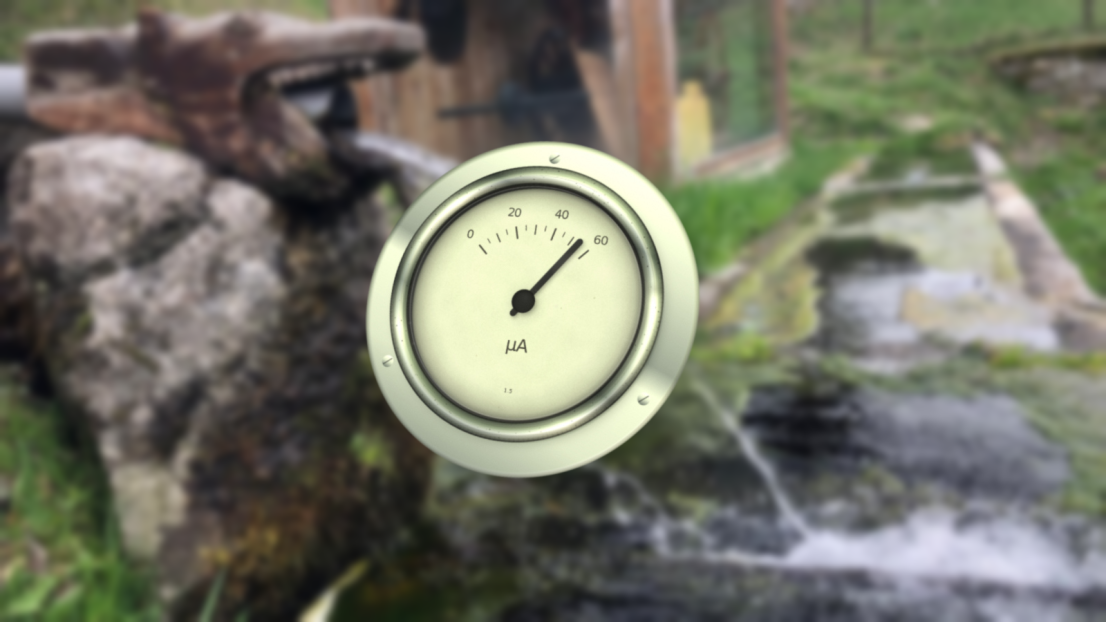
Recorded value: µA 55
